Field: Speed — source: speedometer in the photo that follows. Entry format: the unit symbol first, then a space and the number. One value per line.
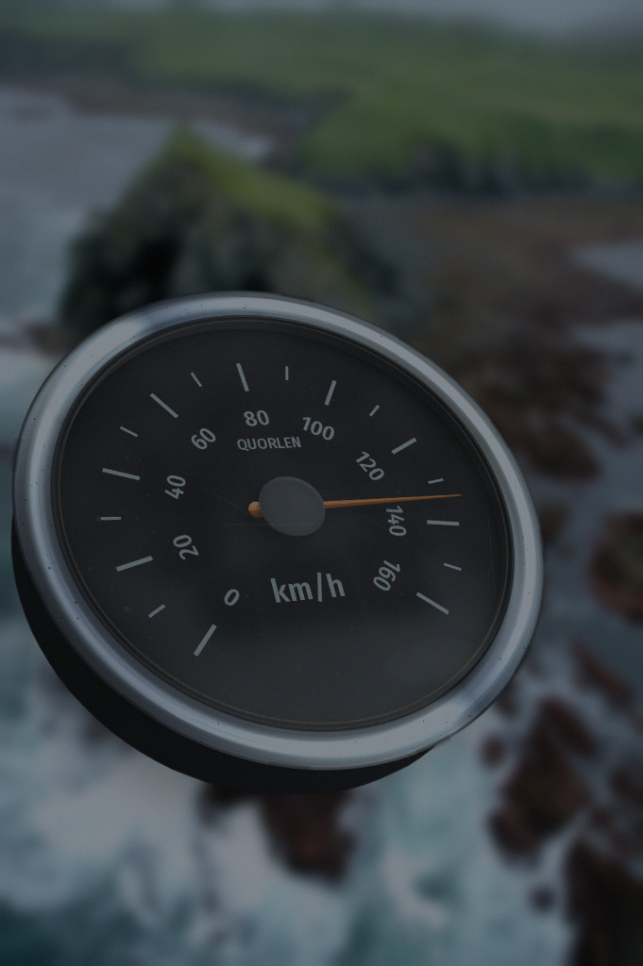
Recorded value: km/h 135
